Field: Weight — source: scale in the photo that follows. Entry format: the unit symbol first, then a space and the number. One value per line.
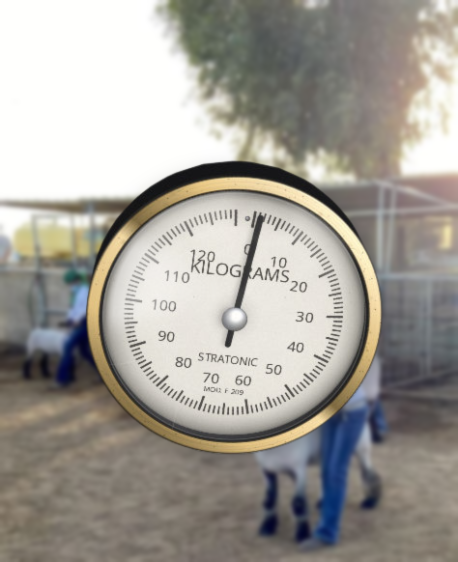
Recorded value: kg 1
